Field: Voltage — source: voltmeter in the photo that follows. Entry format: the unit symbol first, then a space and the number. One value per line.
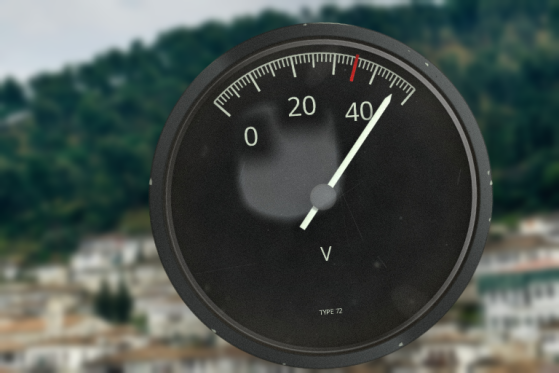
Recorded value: V 46
